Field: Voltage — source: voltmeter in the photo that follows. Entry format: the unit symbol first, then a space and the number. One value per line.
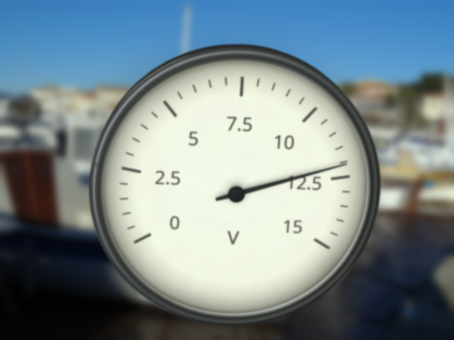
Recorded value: V 12
